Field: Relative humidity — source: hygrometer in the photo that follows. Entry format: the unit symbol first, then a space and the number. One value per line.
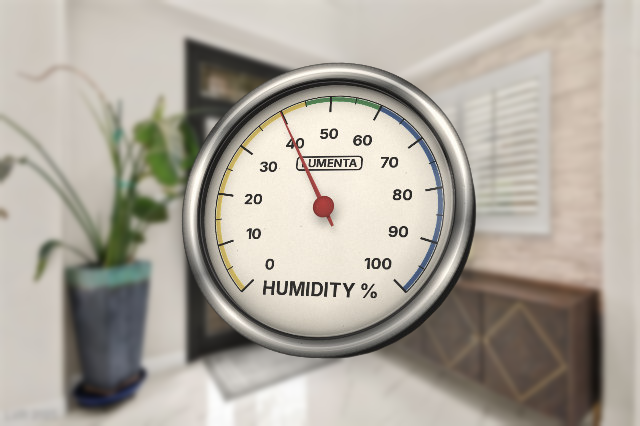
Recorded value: % 40
